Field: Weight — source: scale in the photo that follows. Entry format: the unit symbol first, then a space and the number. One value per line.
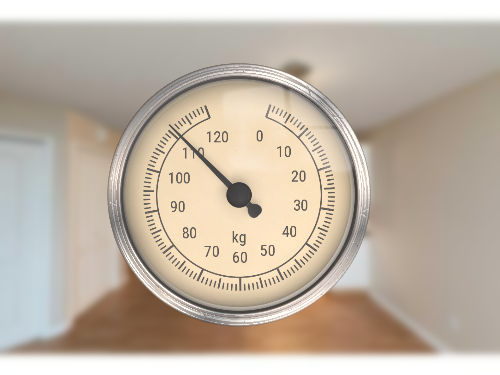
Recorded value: kg 111
